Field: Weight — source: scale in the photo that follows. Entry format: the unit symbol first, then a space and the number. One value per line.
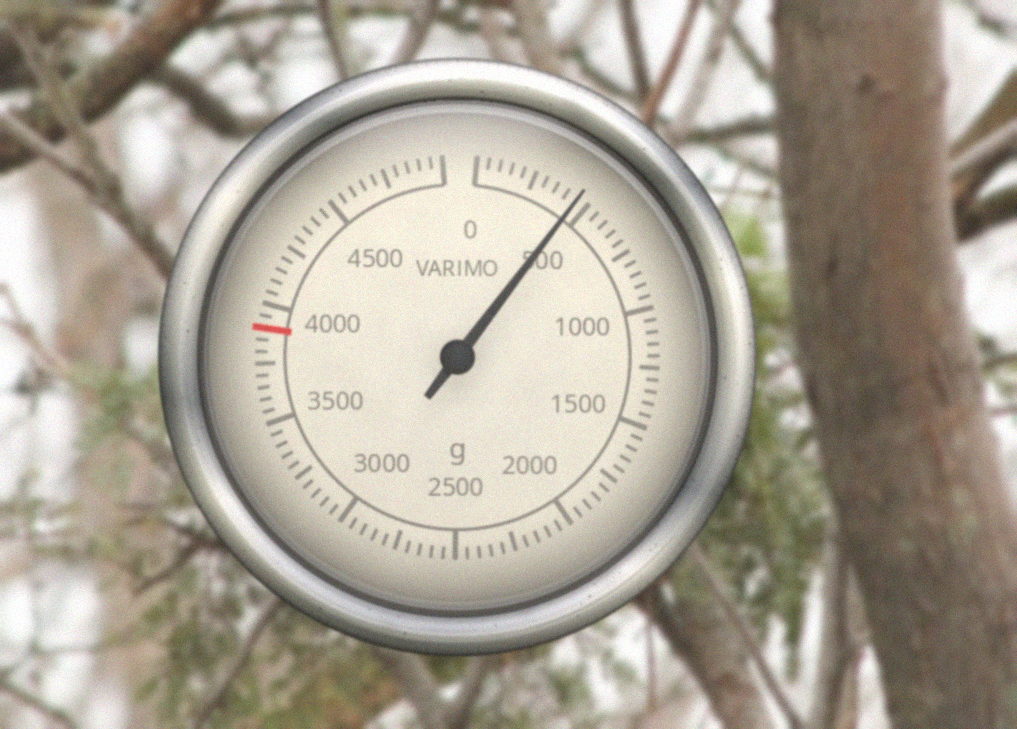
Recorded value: g 450
